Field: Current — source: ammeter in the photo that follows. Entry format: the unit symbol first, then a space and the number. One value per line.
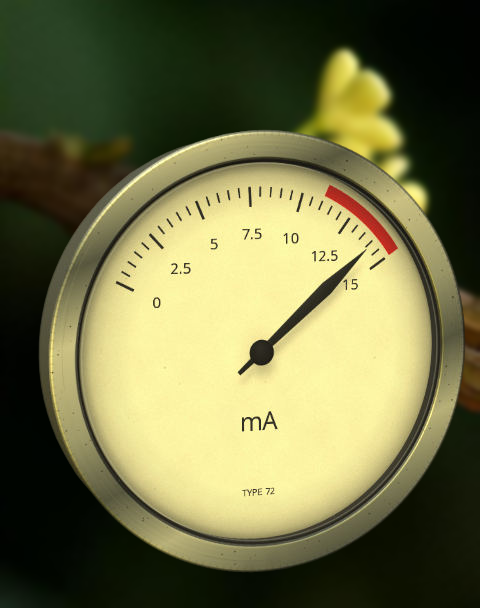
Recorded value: mA 14
